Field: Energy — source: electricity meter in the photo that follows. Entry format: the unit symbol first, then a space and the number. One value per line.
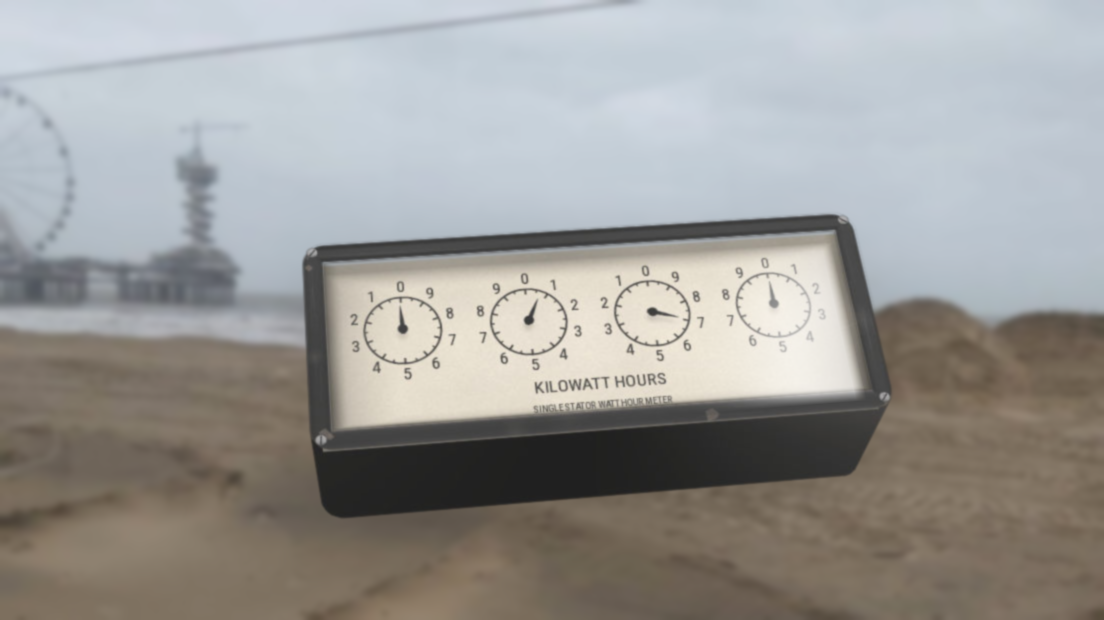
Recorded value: kWh 70
